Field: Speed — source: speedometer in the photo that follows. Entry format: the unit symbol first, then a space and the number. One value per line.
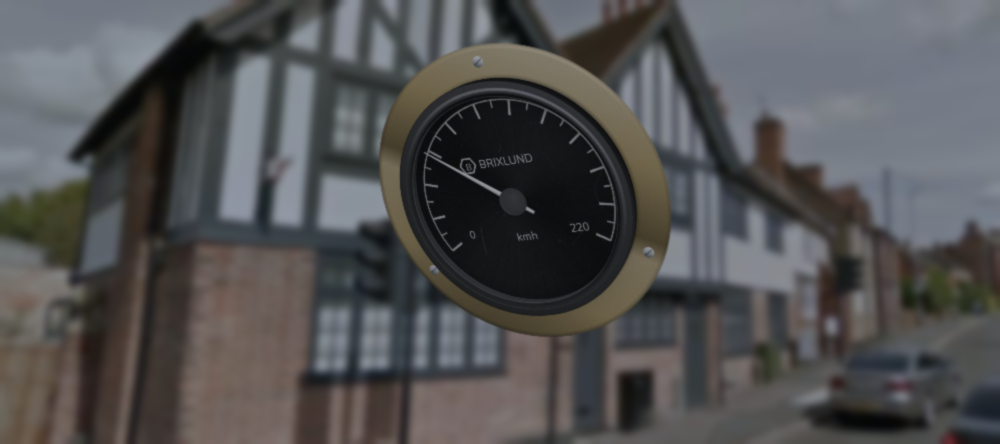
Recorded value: km/h 60
